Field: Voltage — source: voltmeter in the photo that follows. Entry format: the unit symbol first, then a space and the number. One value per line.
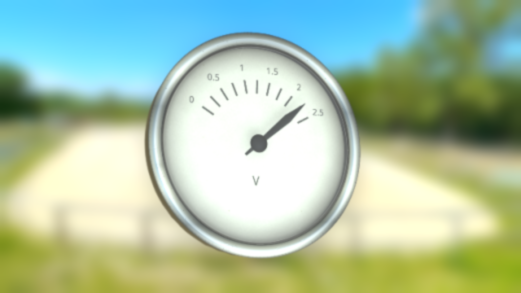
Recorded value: V 2.25
